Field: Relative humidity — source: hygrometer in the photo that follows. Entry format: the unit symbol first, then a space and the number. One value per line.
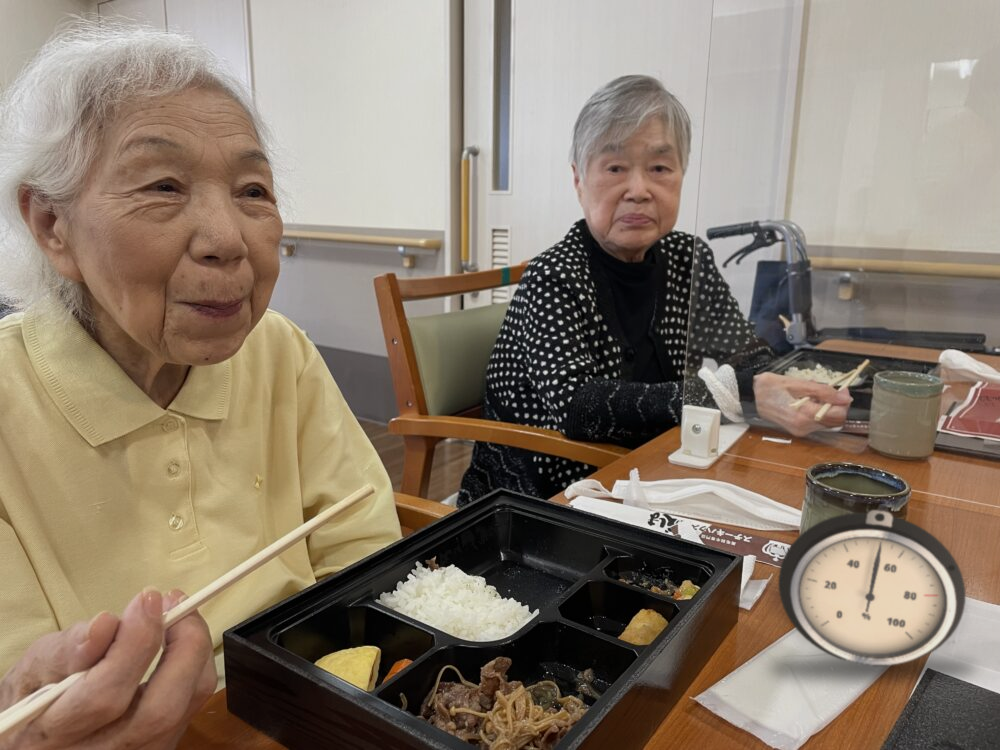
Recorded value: % 52
